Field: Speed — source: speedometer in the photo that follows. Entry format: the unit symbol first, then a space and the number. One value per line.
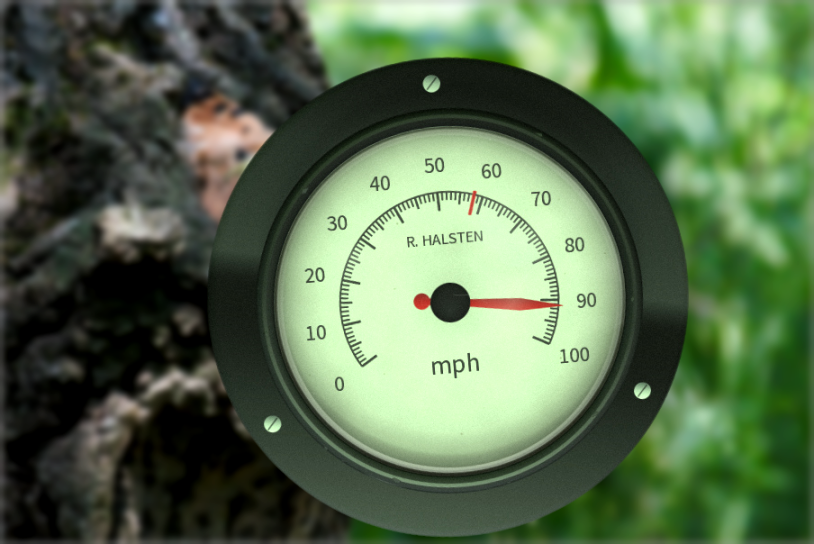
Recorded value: mph 91
